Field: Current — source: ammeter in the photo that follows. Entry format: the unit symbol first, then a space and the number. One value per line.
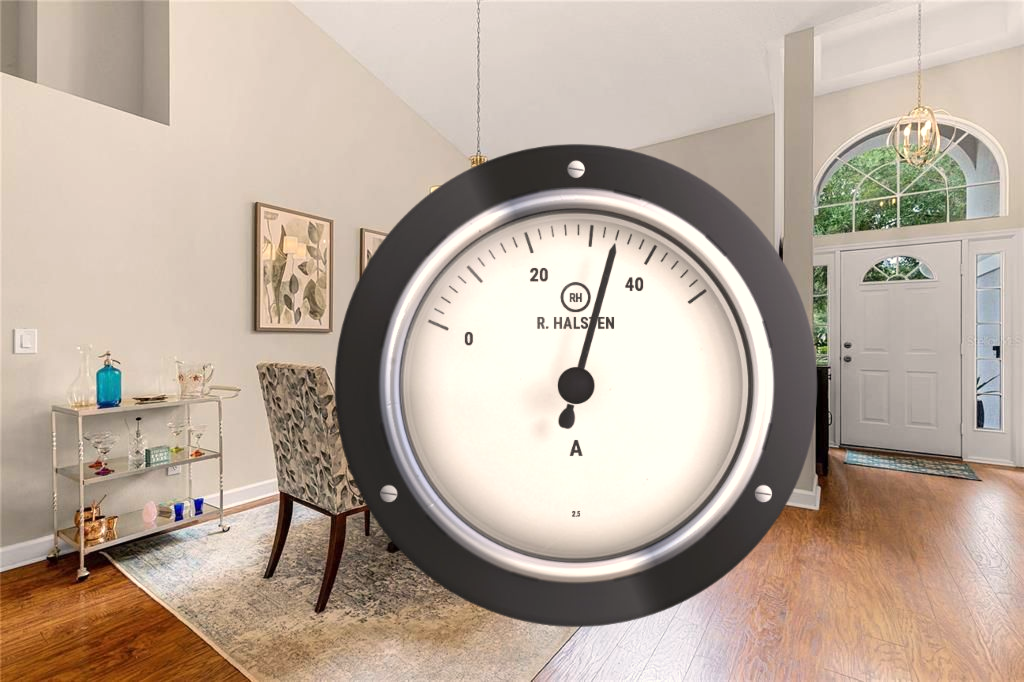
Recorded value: A 34
